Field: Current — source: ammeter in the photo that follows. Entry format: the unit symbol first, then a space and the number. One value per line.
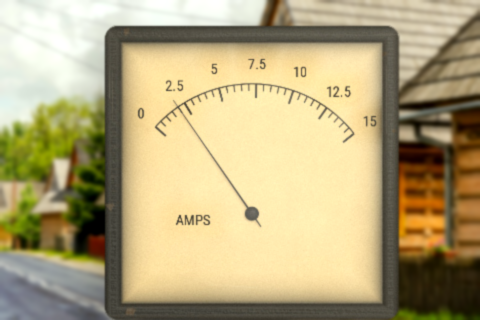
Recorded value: A 2
